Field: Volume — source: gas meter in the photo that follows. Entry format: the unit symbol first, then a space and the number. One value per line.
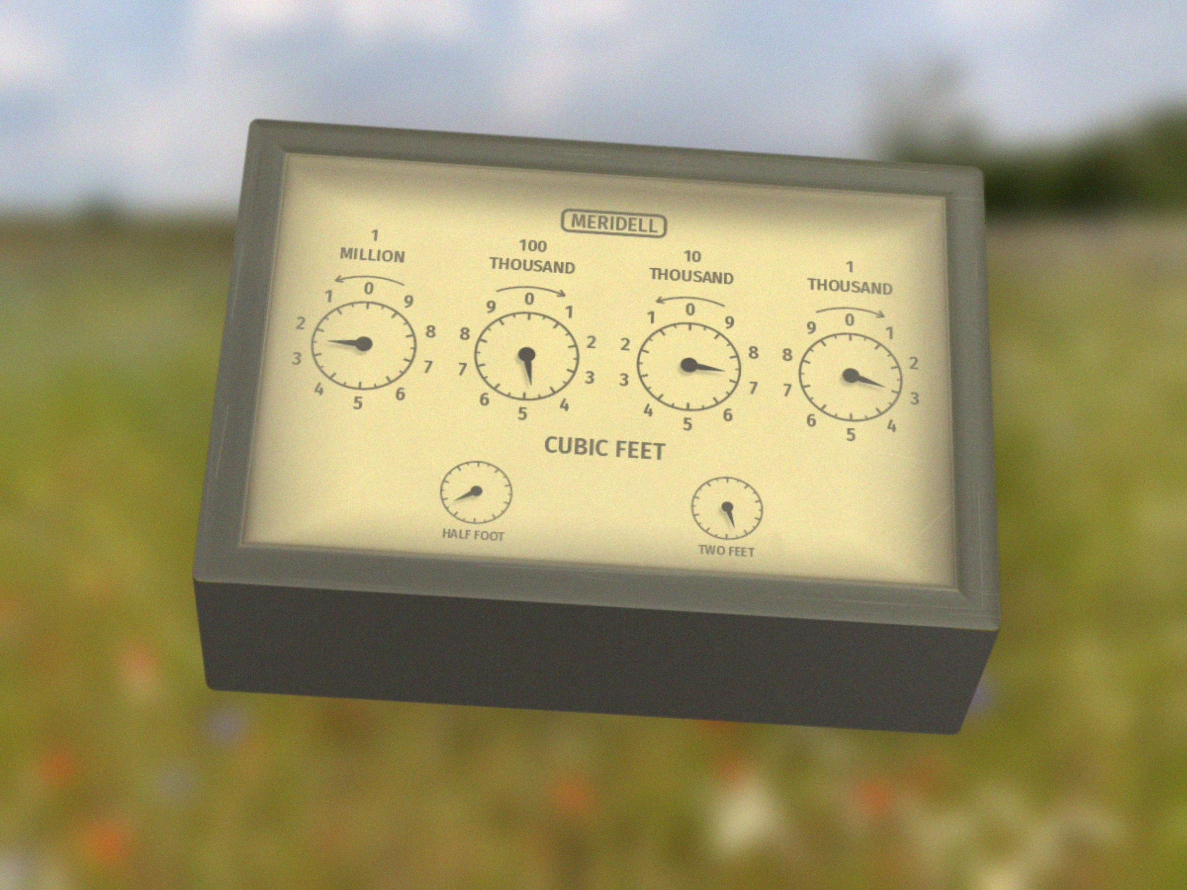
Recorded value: ft³ 247300
